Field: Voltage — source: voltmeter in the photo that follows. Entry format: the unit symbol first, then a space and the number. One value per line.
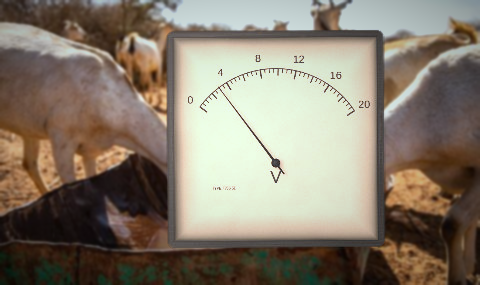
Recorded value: V 3
